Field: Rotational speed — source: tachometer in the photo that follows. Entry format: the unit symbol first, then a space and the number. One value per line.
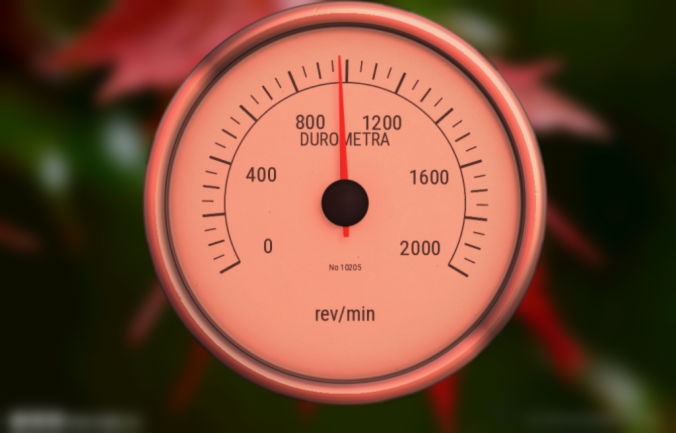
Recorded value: rpm 975
